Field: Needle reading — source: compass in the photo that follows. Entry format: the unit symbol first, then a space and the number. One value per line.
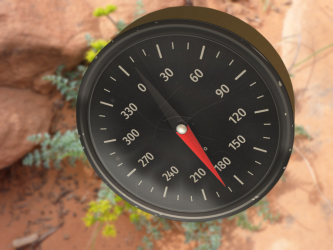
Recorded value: ° 190
